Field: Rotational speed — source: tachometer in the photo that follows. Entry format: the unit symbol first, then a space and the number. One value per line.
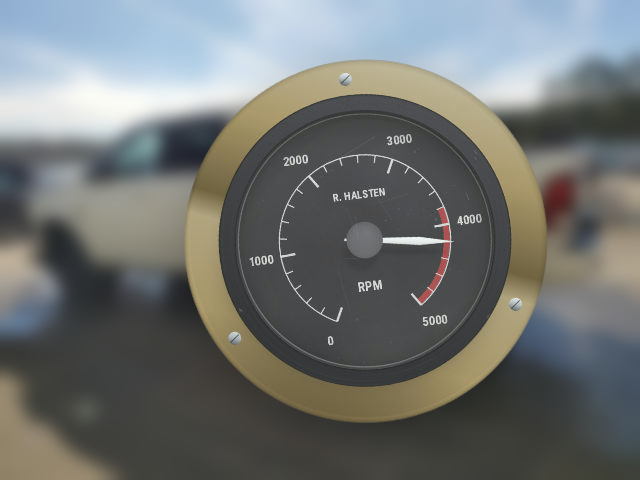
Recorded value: rpm 4200
